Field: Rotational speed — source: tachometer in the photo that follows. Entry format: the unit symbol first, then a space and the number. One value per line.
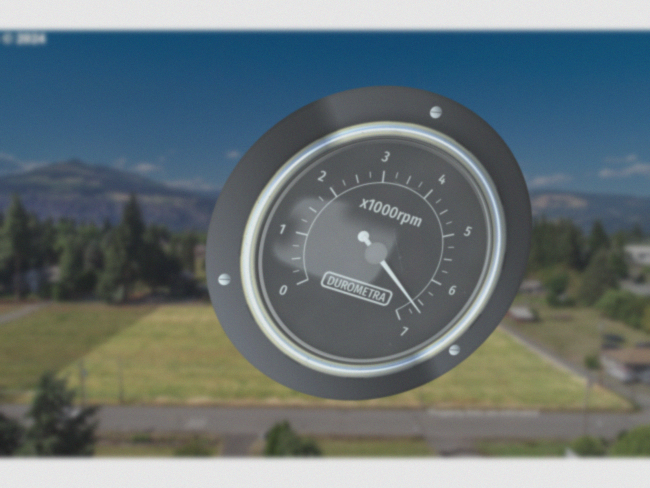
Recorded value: rpm 6625
